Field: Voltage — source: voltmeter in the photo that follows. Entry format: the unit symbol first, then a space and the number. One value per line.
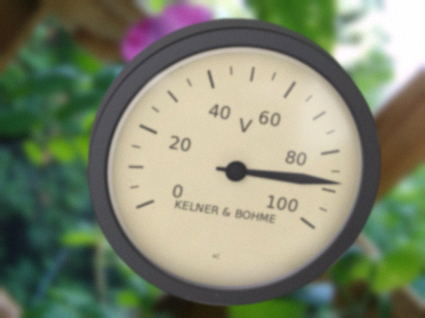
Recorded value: V 87.5
